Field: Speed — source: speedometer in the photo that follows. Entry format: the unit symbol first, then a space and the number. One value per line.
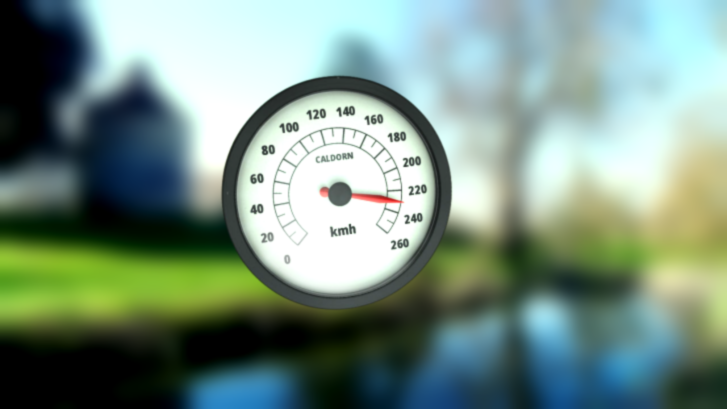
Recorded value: km/h 230
